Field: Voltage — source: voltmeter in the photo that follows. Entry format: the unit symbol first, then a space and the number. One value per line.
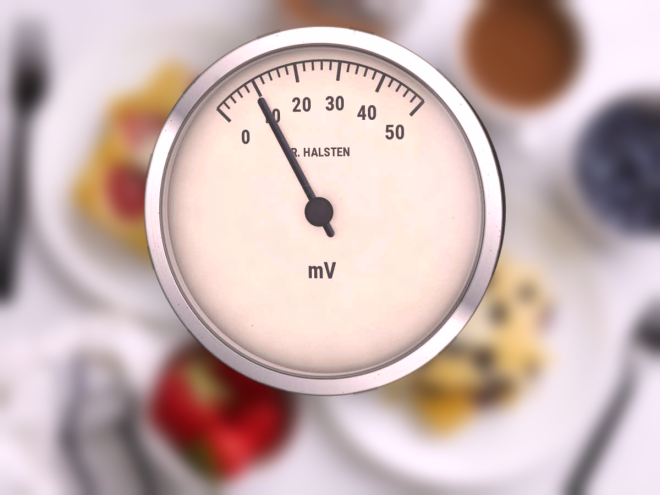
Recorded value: mV 10
